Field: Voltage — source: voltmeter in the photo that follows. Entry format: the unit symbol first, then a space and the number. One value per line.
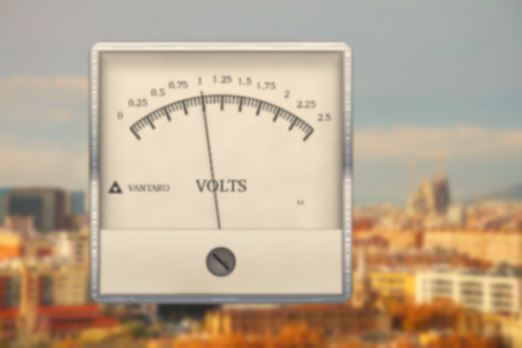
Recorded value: V 1
